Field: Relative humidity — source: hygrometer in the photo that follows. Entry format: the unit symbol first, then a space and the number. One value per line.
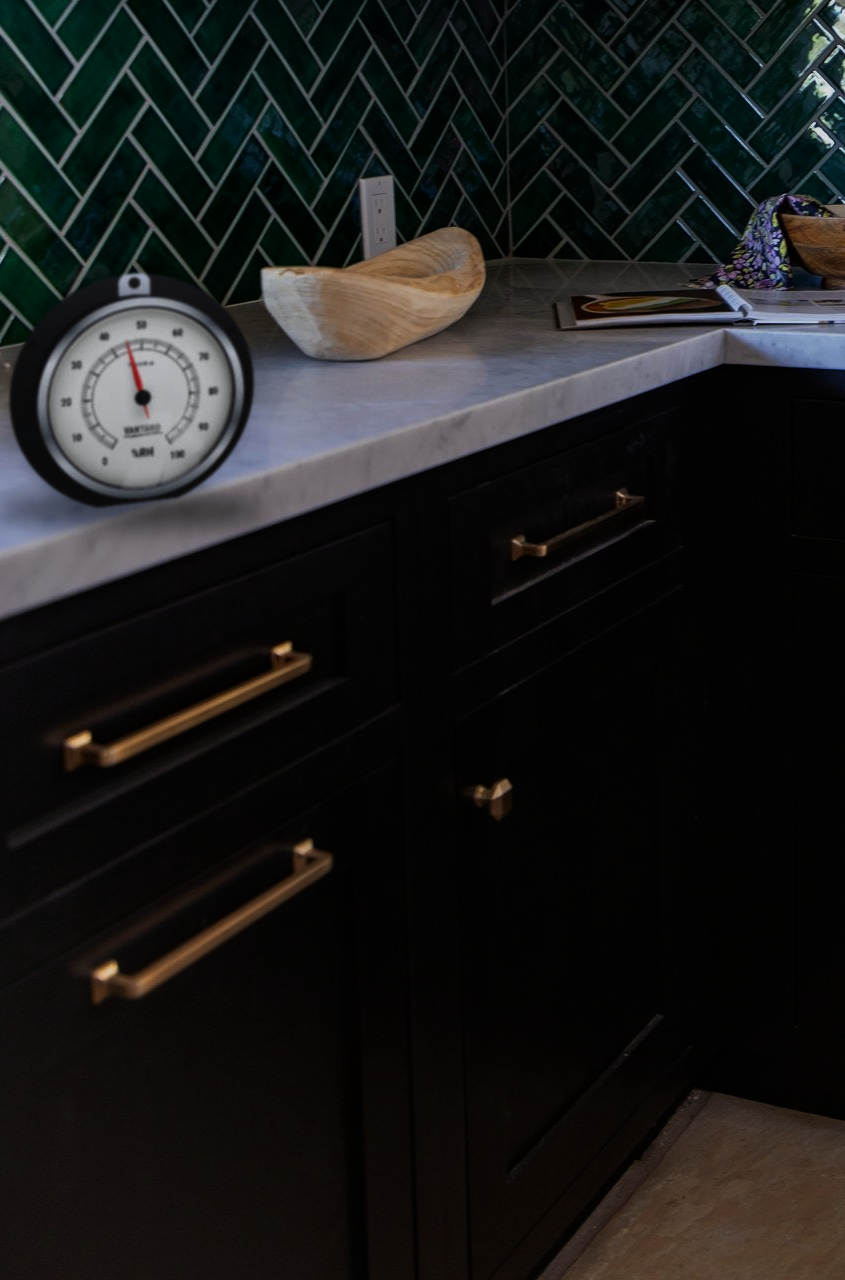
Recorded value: % 45
